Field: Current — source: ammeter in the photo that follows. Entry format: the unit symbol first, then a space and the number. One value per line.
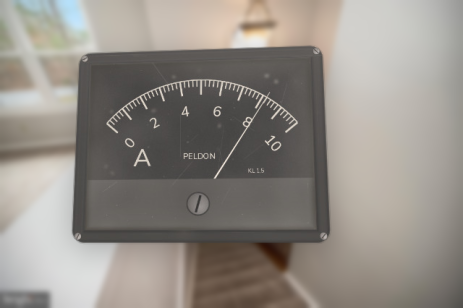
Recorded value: A 8.2
